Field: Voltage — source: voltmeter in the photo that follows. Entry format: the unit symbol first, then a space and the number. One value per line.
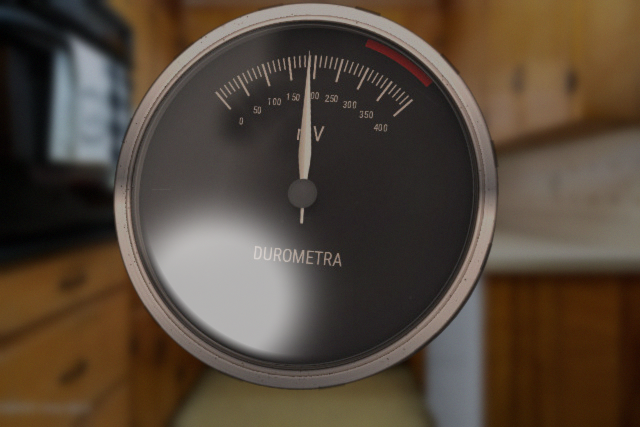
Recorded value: mV 190
